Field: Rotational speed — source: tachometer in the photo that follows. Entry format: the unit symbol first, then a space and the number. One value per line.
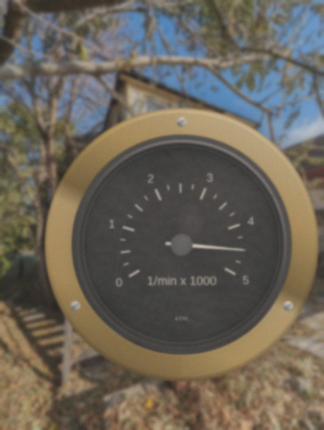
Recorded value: rpm 4500
